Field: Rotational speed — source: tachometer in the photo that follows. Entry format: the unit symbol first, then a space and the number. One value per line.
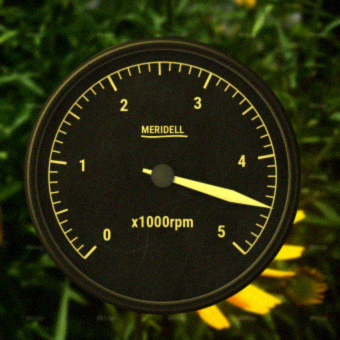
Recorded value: rpm 4500
